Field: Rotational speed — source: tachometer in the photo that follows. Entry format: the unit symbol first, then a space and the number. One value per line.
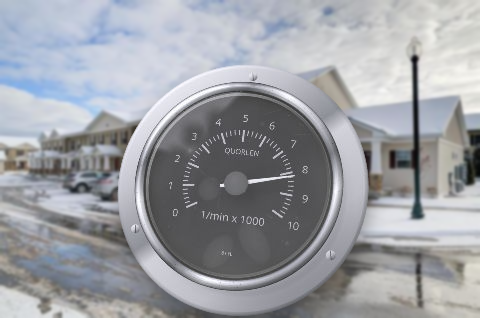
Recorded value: rpm 8200
